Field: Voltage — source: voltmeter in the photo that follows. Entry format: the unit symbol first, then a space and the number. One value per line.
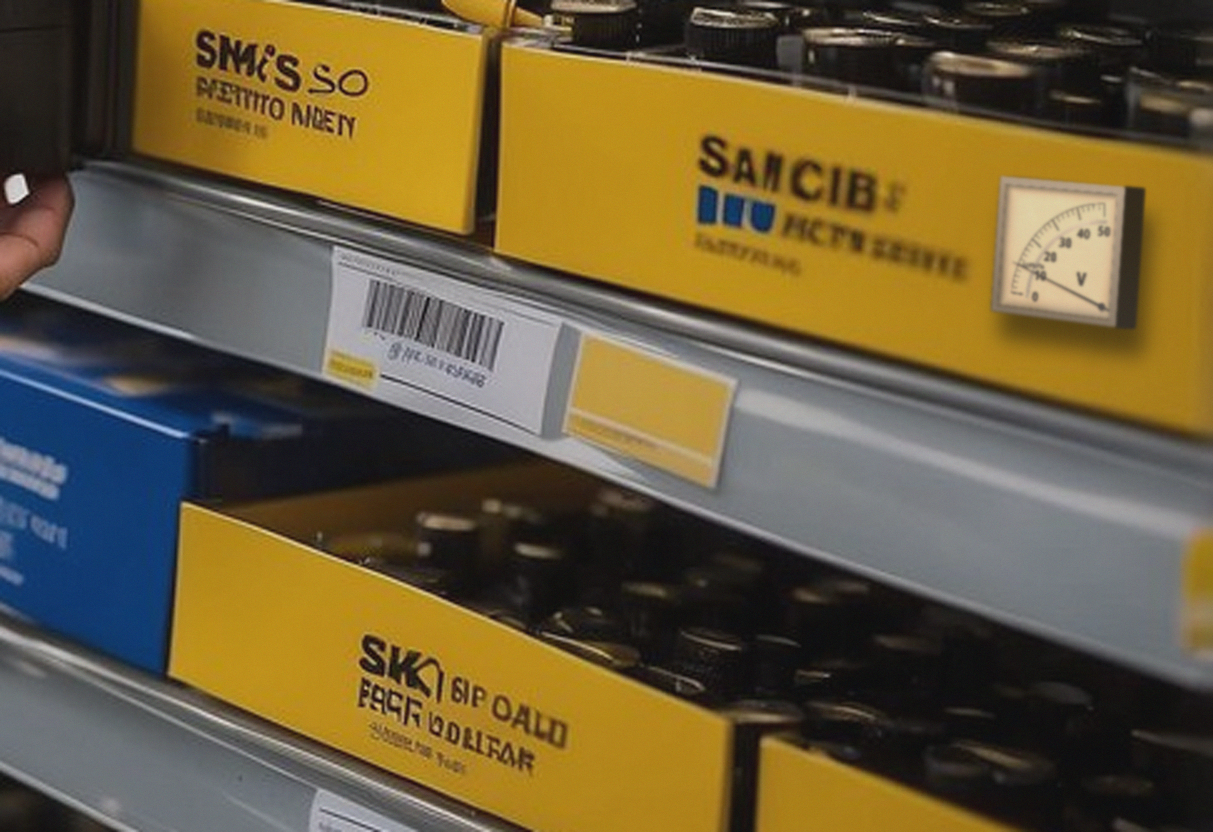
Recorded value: V 10
